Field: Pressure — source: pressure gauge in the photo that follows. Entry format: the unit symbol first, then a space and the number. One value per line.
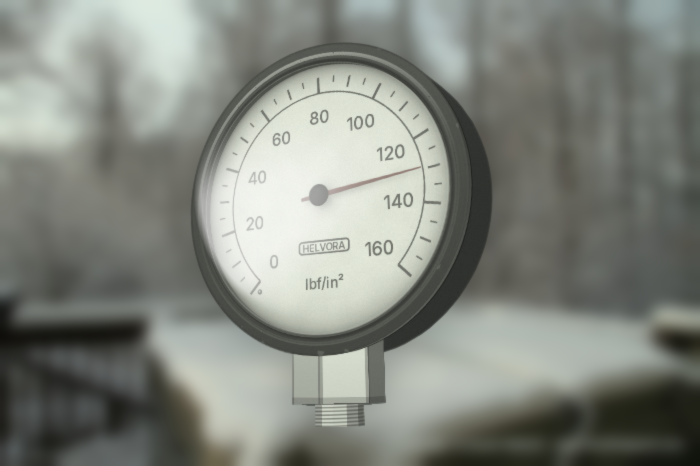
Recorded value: psi 130
